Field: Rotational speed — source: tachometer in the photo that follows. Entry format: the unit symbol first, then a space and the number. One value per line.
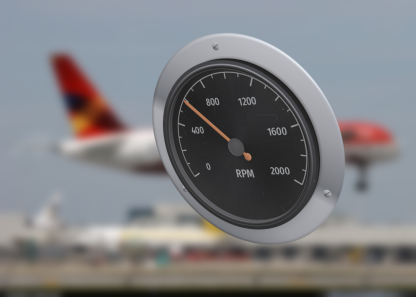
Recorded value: rpm 600
